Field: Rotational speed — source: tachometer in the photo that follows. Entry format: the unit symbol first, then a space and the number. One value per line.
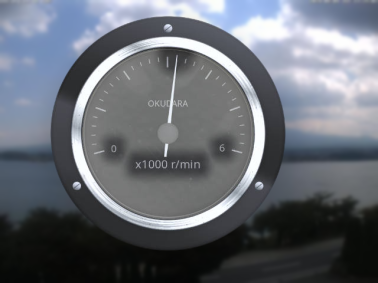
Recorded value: rpm 3200
